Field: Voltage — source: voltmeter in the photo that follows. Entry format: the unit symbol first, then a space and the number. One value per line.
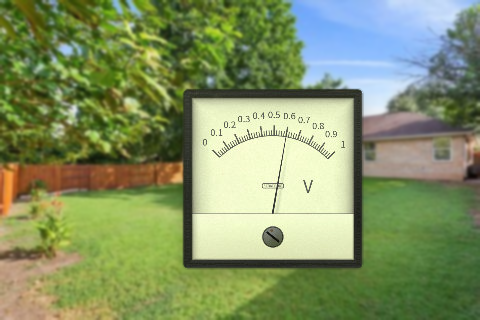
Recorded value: V 0.6
